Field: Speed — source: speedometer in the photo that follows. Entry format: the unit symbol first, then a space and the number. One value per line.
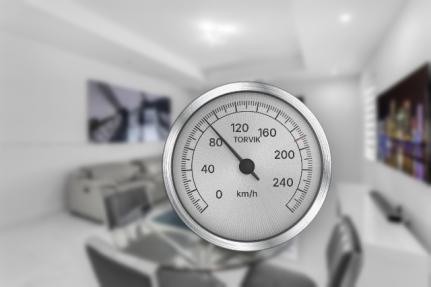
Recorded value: km/h 90
